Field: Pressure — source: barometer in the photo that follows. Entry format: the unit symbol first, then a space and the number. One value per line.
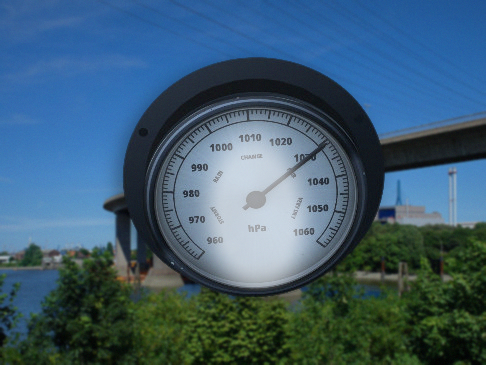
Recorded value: hPa 1030
